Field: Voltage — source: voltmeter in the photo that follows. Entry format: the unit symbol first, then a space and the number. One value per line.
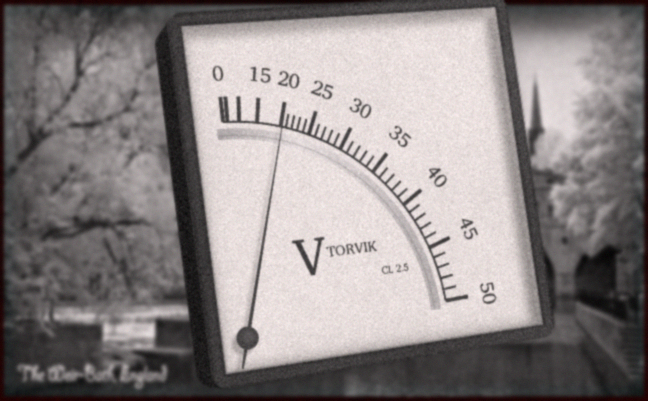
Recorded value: V 20
